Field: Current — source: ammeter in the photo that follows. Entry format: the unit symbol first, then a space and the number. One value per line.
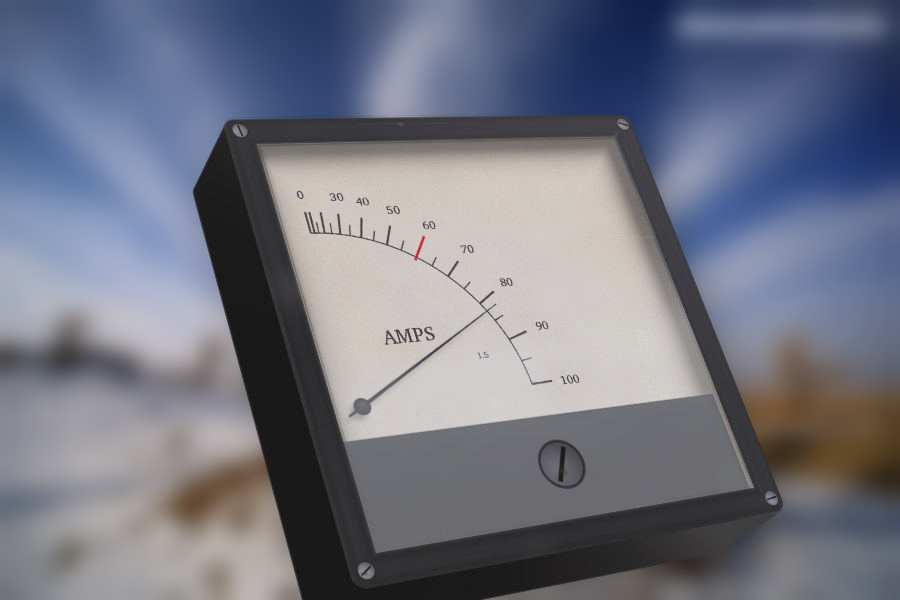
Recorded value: A 82.5
